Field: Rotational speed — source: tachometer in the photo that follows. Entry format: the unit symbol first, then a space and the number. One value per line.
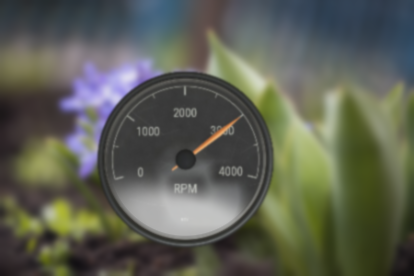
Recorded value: rpm 3000
